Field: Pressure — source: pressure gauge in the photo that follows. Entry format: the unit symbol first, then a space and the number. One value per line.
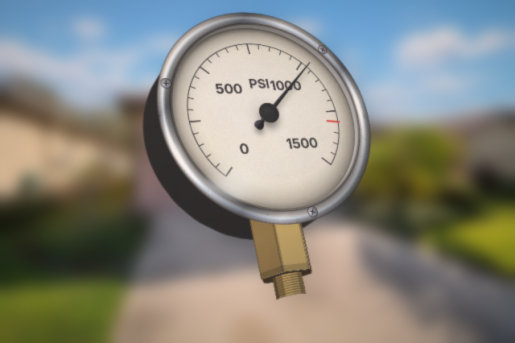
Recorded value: psi 1025
